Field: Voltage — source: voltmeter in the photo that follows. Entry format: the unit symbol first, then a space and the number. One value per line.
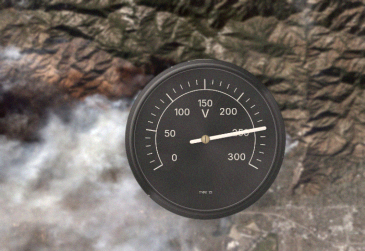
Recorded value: V 250
